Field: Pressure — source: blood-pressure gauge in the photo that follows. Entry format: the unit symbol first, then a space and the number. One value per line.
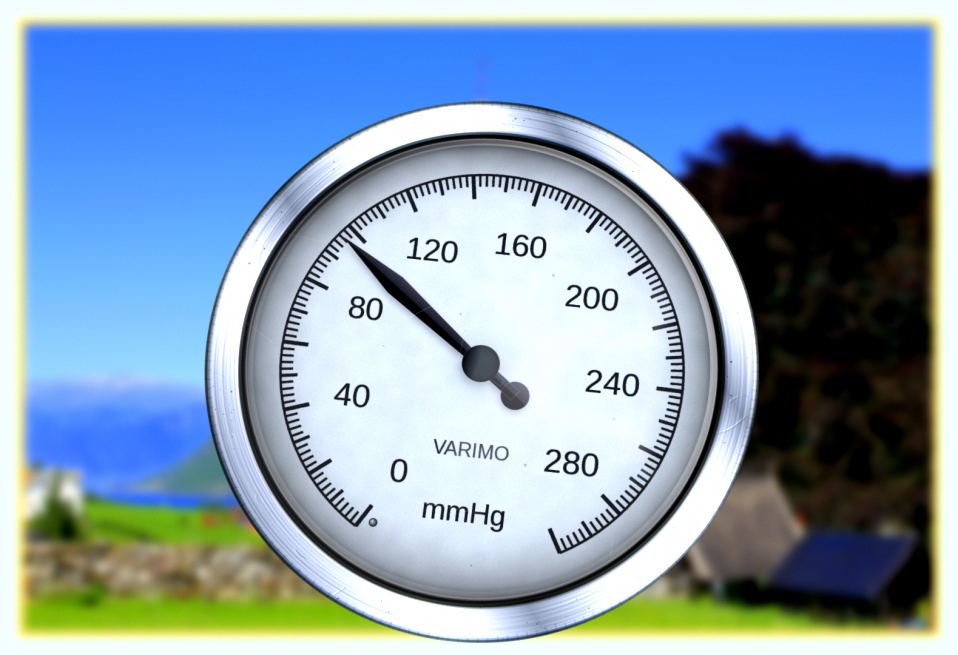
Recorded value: mmHg 96
